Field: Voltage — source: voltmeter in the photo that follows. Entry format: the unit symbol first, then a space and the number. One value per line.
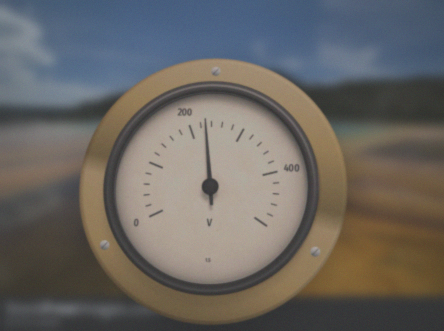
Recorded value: V 230
